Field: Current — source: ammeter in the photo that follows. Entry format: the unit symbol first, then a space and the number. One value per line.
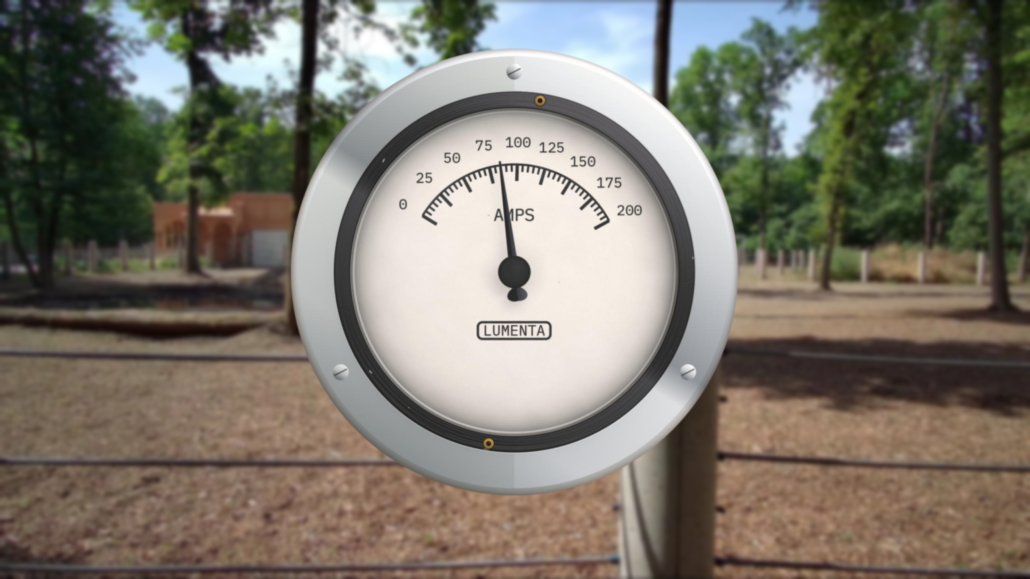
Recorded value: A 85
